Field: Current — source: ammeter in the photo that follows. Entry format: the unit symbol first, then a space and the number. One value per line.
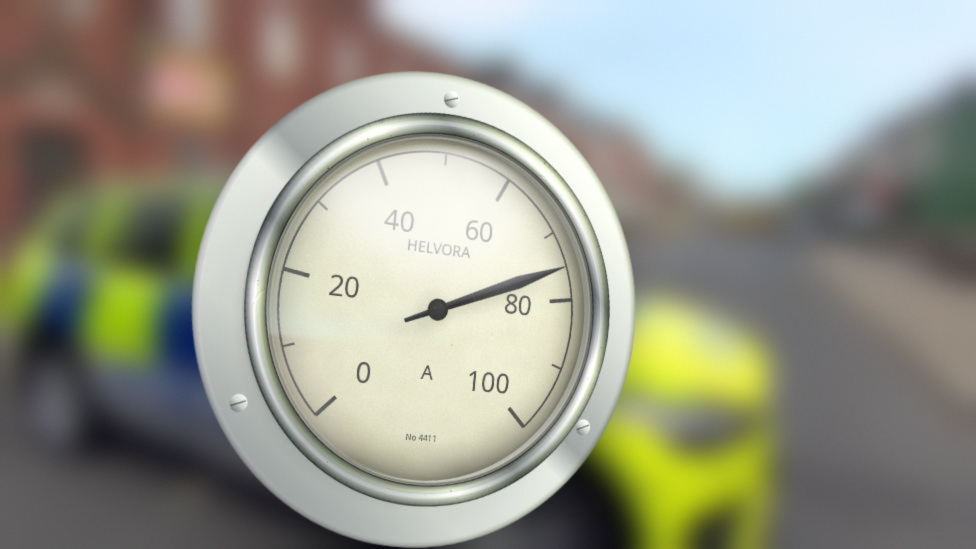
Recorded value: A 75
